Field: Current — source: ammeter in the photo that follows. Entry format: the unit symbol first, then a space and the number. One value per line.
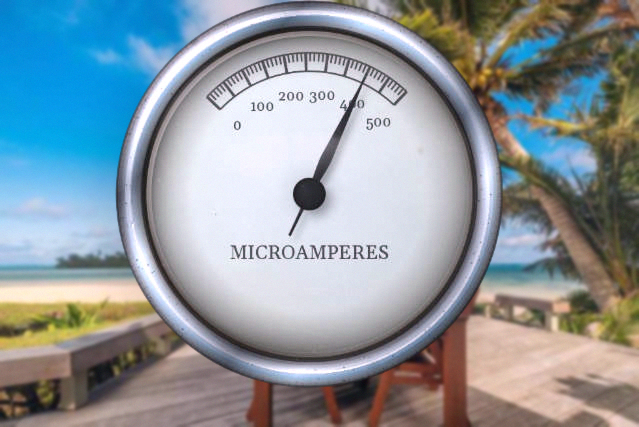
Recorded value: µA 400
